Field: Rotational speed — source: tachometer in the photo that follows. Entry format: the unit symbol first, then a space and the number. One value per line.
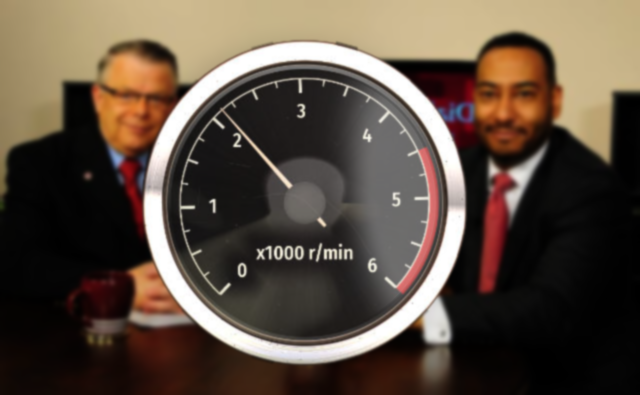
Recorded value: rpm 2125
